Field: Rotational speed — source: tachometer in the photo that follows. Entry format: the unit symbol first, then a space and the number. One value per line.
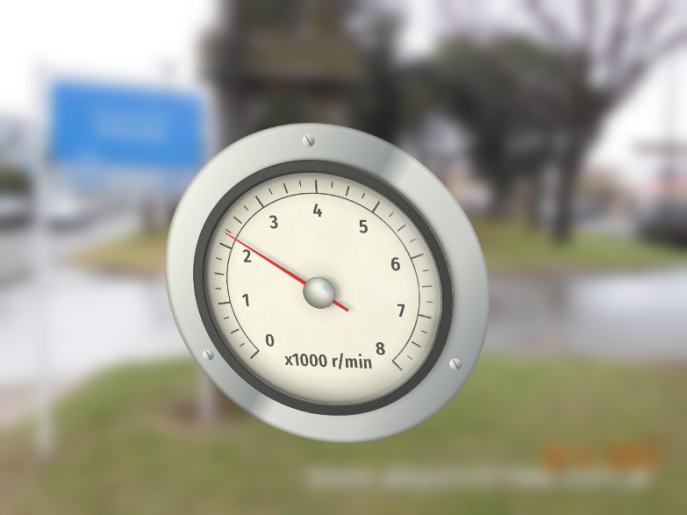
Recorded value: rpm 2250
